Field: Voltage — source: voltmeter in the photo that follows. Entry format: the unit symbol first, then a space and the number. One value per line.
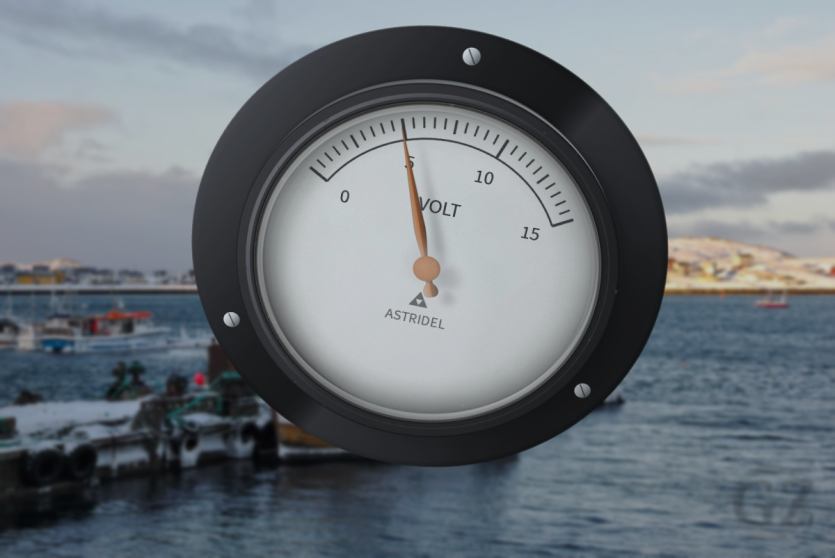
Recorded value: V 5
